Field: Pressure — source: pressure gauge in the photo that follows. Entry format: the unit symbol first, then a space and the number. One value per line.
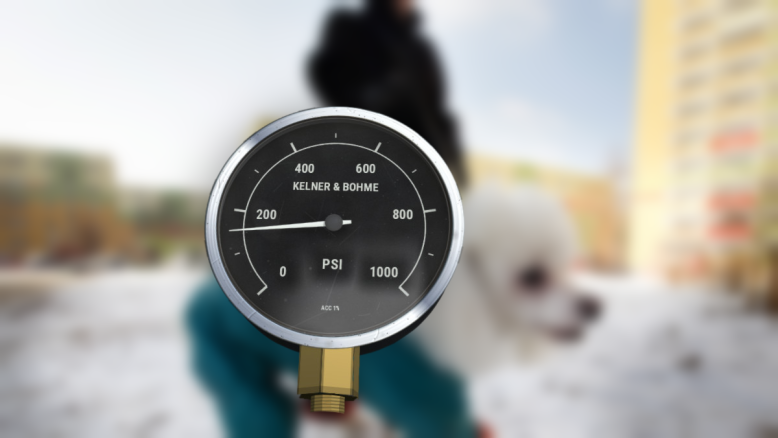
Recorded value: psi 150
